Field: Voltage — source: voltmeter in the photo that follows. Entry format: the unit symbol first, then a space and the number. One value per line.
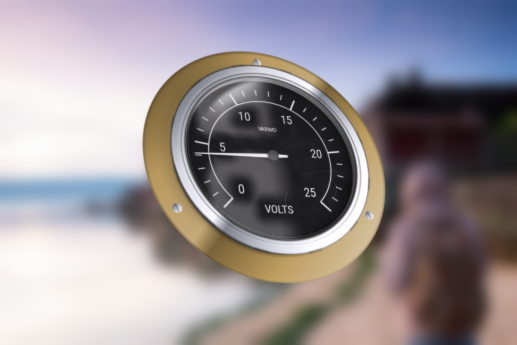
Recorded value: V 4
